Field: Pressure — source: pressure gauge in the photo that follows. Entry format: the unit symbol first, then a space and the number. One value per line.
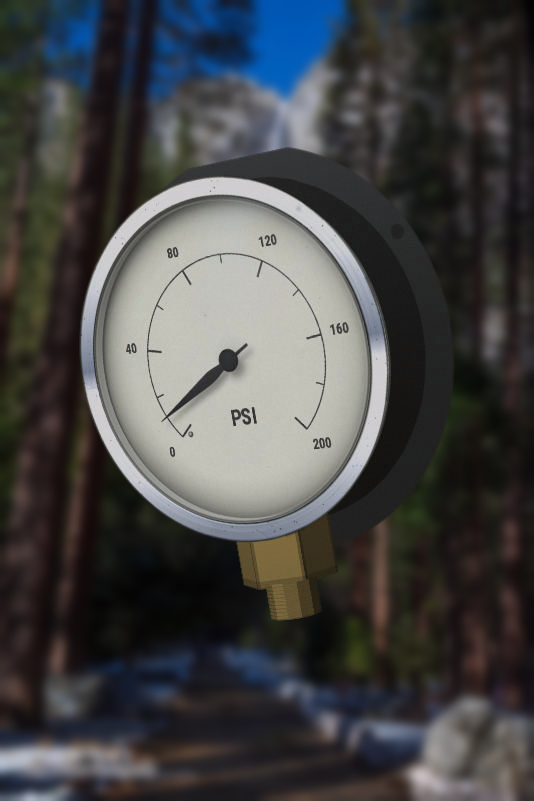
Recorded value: psi 10
